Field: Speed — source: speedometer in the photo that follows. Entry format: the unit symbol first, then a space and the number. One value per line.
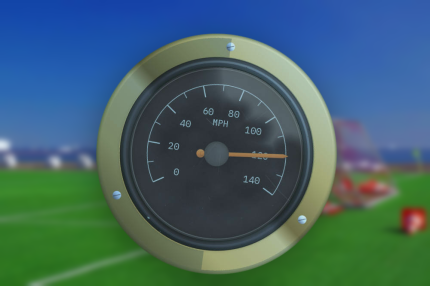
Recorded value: mph 120
